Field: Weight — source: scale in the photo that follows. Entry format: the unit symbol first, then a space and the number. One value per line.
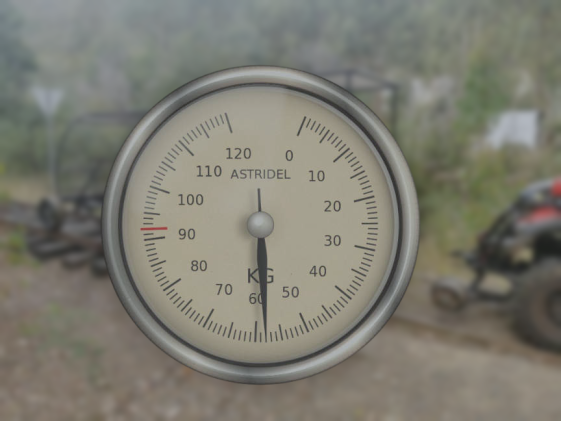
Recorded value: kg 58
